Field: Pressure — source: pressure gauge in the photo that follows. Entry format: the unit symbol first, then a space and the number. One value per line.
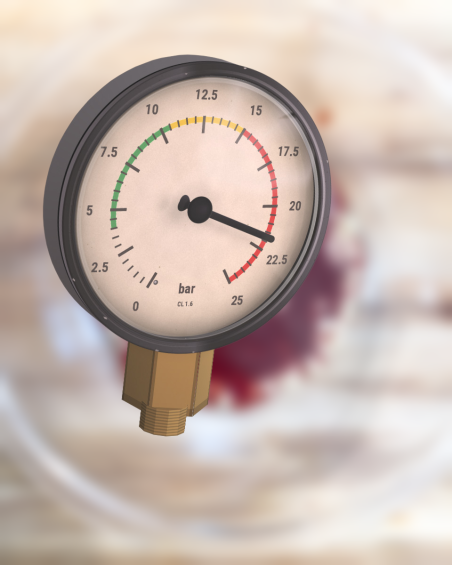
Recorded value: bar 21.75
